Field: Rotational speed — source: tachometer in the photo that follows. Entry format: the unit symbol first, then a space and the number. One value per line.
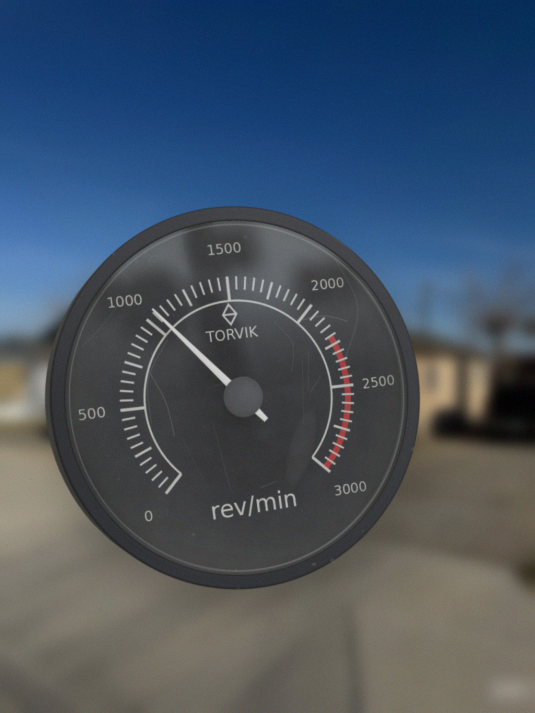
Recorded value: rpm 1050
